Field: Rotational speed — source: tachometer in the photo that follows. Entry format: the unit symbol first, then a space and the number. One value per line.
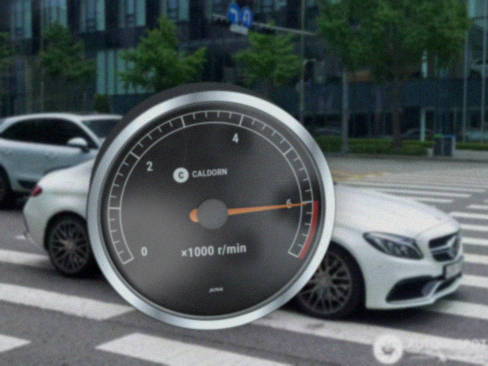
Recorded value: rpm 6000
